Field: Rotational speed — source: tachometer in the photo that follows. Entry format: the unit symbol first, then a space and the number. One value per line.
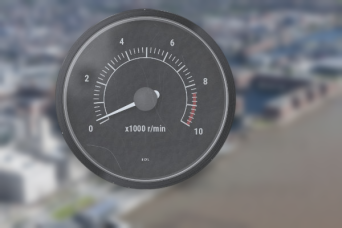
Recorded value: rpm 200
